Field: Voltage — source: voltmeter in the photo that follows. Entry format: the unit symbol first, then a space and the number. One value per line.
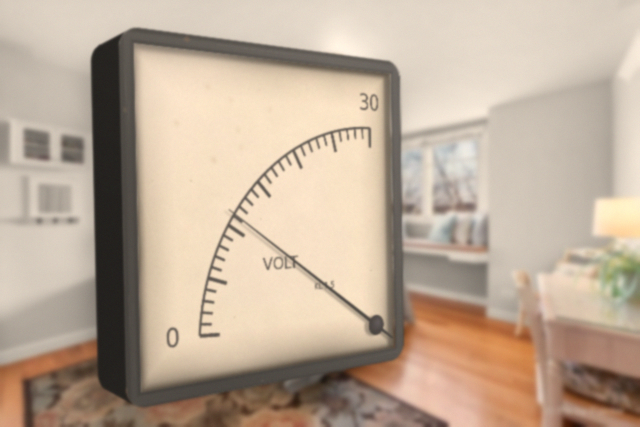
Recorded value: V 11
